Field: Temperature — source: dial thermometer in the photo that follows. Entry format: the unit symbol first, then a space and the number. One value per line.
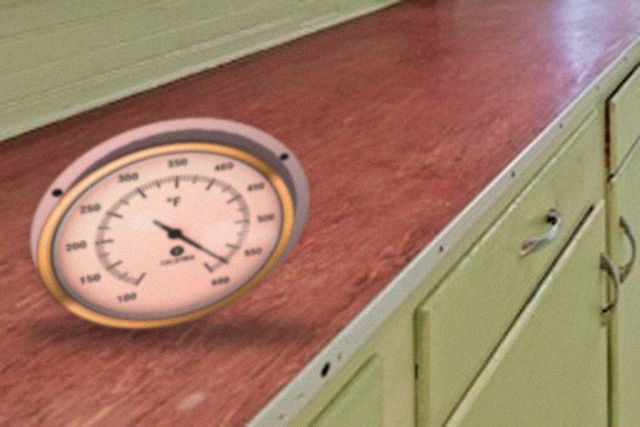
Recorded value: °F 575
